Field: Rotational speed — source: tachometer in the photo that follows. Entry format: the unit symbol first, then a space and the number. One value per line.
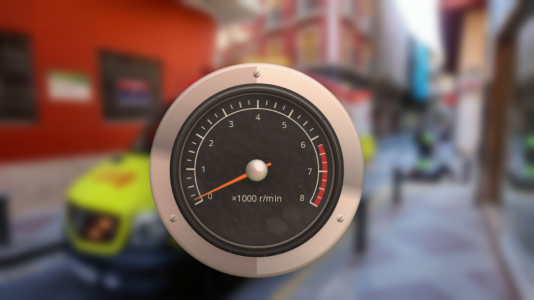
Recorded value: rpm 125
